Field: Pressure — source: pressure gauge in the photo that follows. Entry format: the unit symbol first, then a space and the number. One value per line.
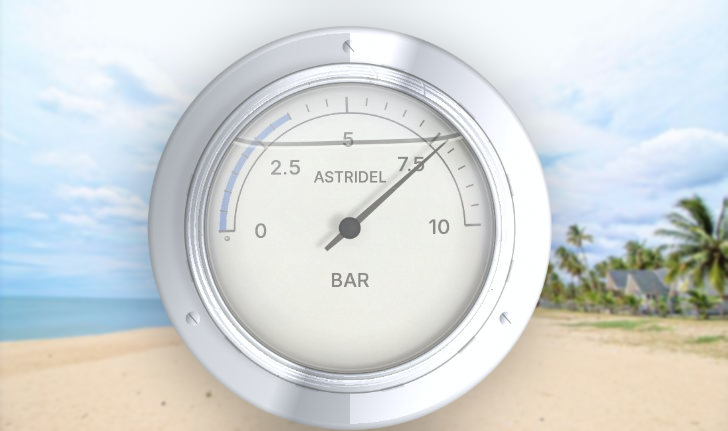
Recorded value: bar 7.75
